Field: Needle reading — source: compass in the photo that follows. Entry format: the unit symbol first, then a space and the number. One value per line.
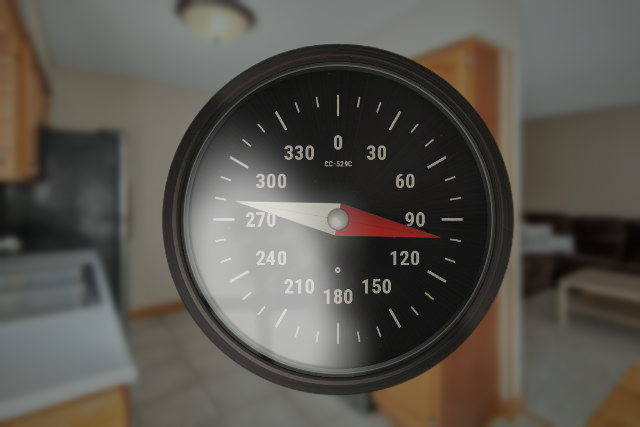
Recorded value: ° 100
